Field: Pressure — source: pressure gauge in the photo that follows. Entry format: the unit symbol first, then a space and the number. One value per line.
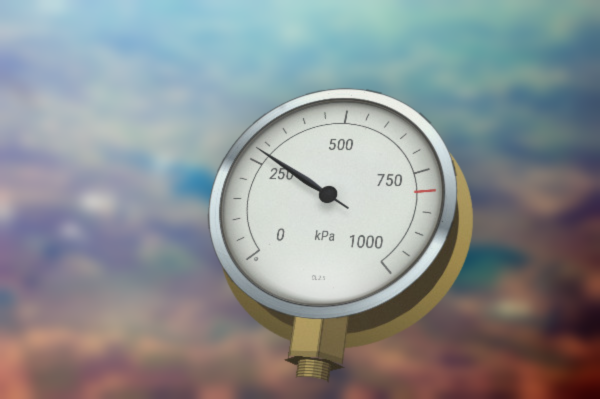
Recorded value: kPa 275
